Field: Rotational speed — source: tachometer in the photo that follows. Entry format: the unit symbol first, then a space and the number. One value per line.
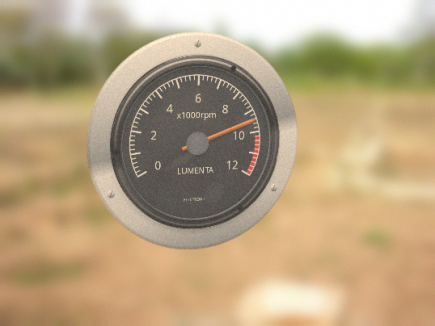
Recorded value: rpm 9400
